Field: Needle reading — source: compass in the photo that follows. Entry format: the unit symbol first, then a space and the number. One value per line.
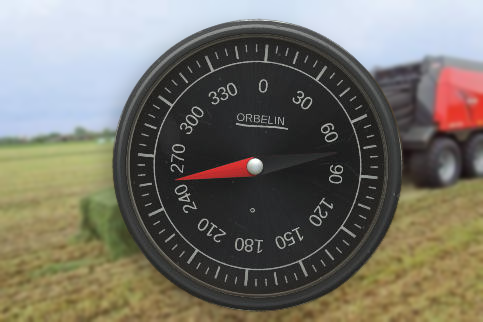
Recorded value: ° 255
